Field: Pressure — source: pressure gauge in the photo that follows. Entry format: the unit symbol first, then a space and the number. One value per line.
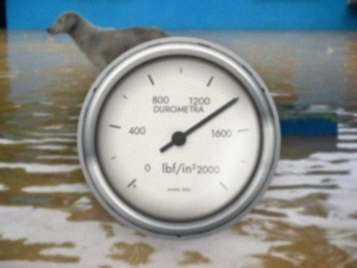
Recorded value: psi 1400
